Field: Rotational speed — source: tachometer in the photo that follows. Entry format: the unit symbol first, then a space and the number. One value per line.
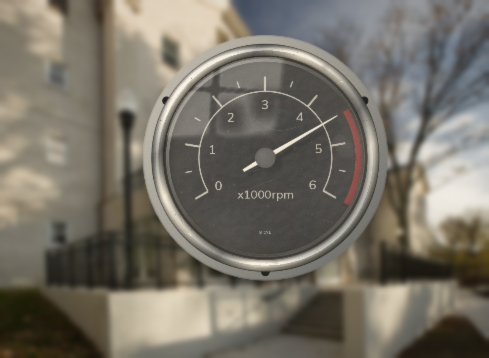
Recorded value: rpm 4500
